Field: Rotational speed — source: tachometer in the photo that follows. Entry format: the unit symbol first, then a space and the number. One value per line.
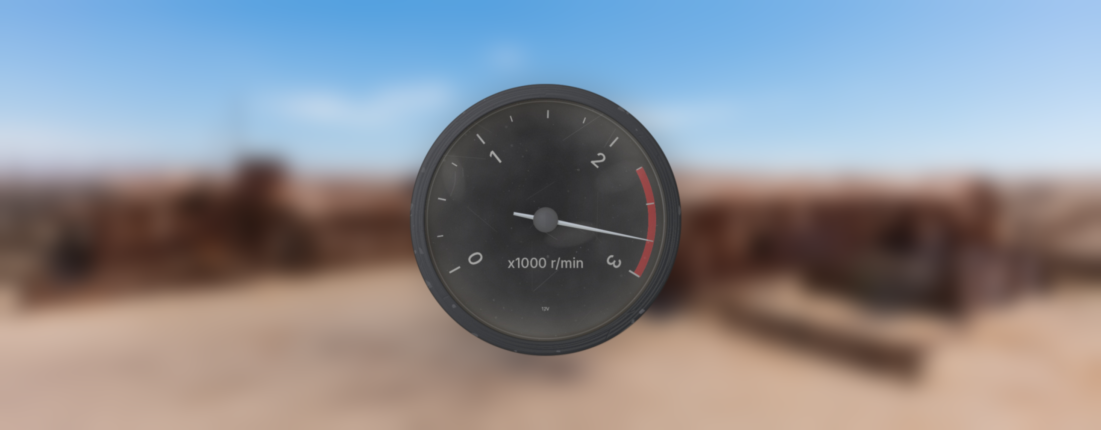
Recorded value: rpm 2750
